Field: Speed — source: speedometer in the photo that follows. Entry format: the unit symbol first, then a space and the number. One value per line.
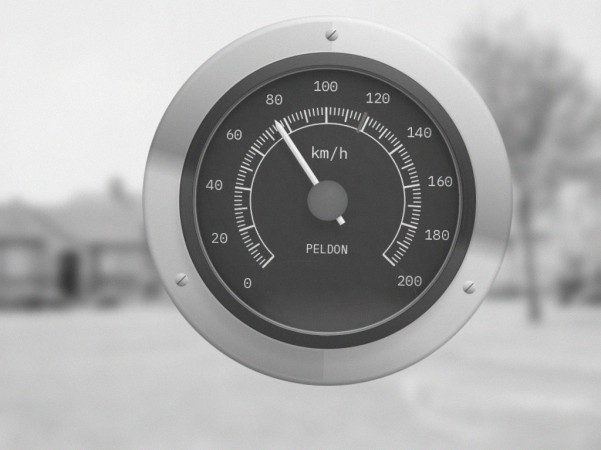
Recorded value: km/h 76
